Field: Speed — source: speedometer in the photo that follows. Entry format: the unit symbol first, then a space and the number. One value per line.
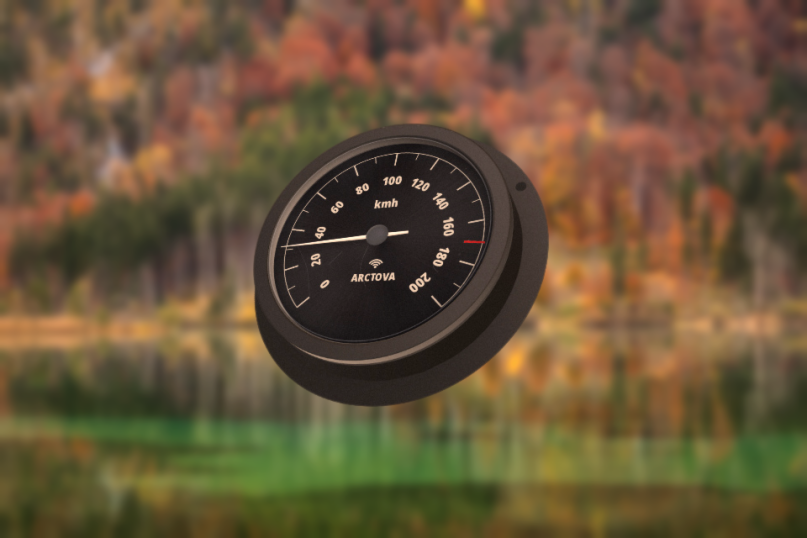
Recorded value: km/h 30
